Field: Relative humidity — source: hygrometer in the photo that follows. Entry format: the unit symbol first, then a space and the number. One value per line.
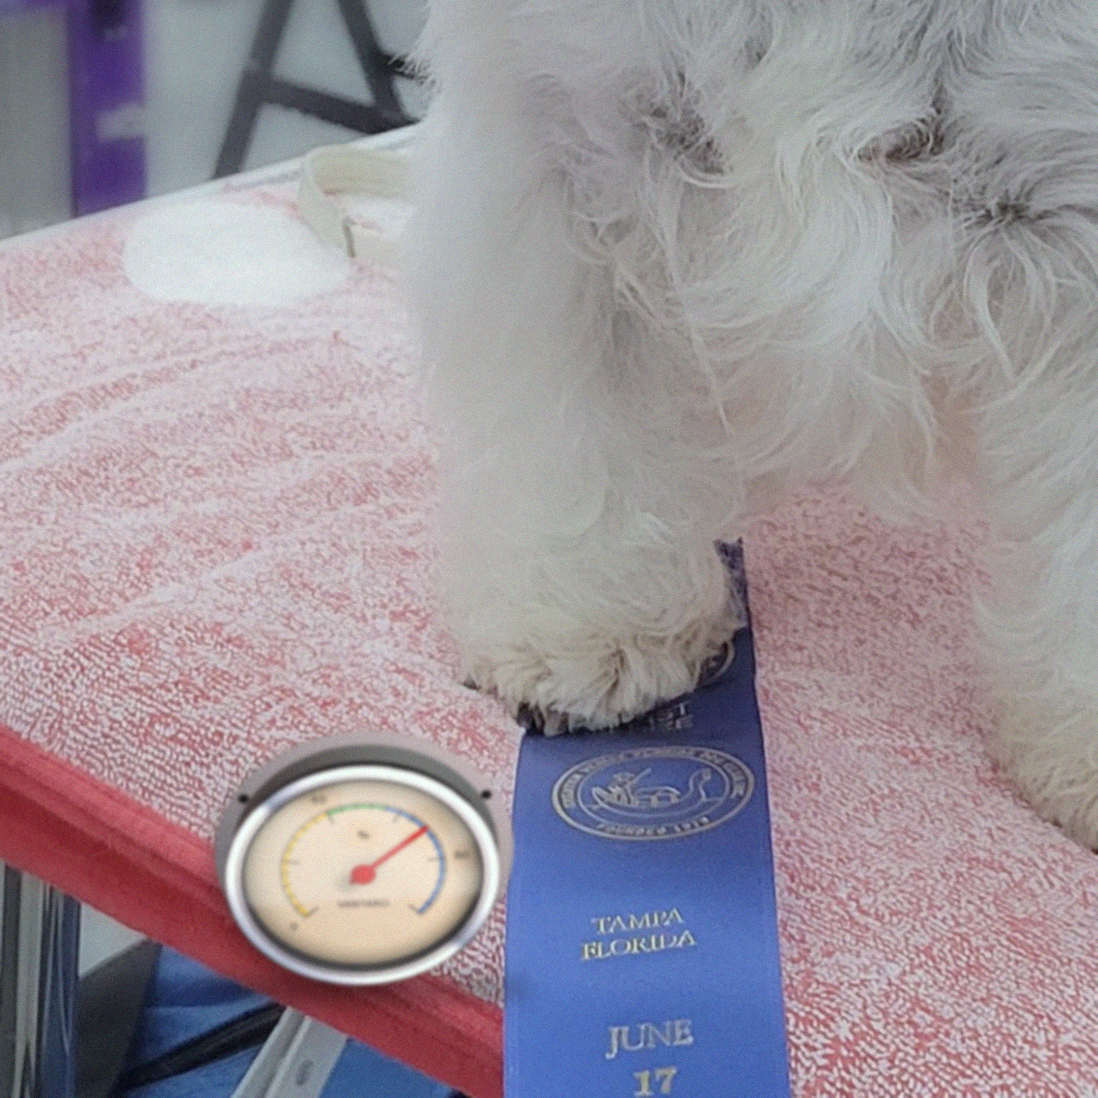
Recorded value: % 68
